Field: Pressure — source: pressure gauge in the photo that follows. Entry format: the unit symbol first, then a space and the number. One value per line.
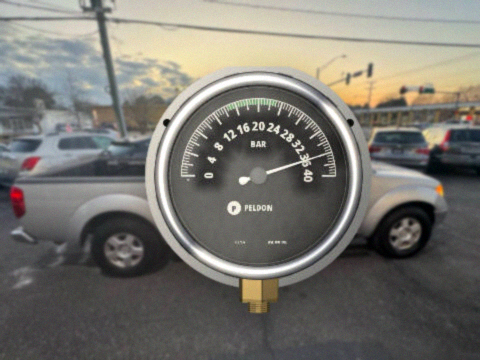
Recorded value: bar 36
